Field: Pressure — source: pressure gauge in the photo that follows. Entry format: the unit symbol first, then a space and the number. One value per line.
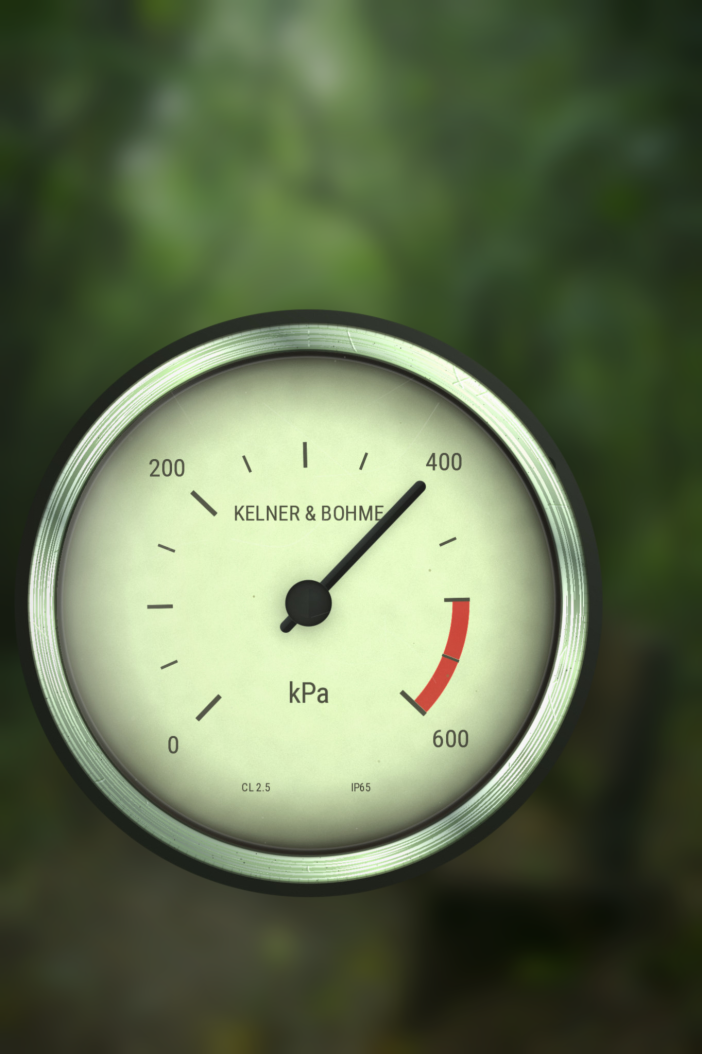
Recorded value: kPa 400
